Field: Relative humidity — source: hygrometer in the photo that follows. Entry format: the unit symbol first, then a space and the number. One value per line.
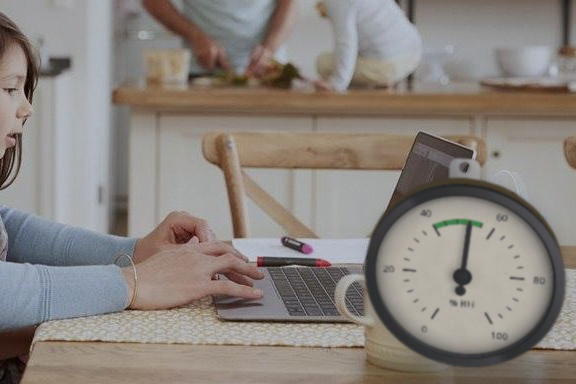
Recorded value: % 52
